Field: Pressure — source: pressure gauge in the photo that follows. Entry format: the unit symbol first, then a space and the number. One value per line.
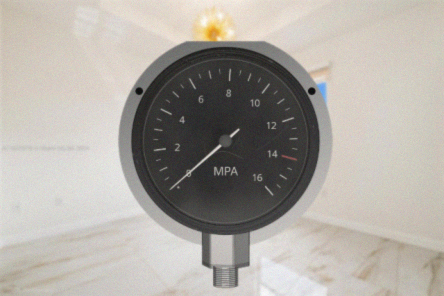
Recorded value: MPa 0
